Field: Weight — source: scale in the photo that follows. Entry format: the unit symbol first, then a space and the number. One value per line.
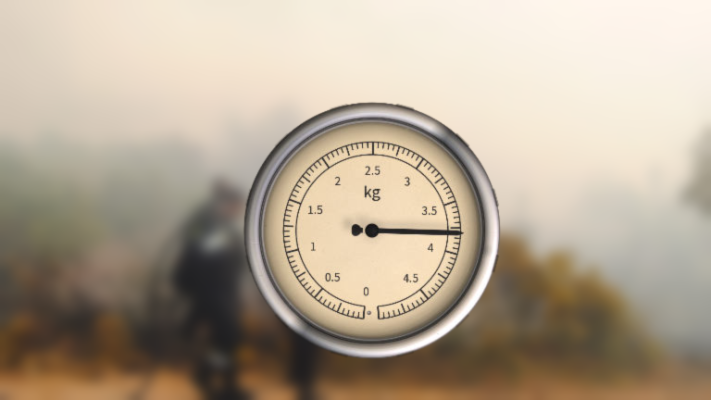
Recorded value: kg 3.8
